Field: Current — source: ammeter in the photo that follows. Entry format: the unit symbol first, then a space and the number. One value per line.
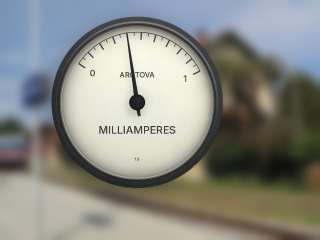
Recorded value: mA 0.4
